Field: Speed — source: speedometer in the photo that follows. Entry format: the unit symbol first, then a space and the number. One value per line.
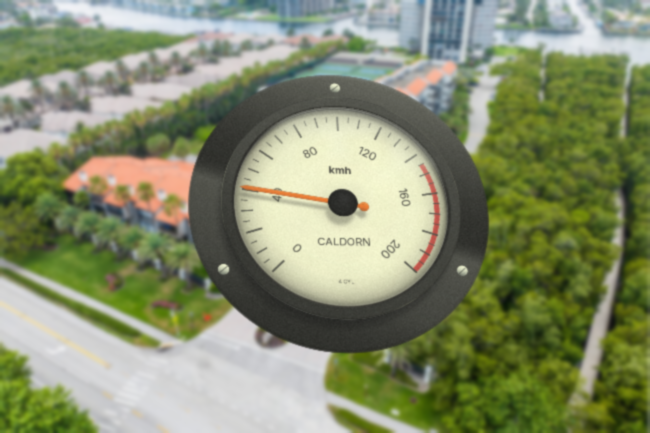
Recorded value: km/h 40
